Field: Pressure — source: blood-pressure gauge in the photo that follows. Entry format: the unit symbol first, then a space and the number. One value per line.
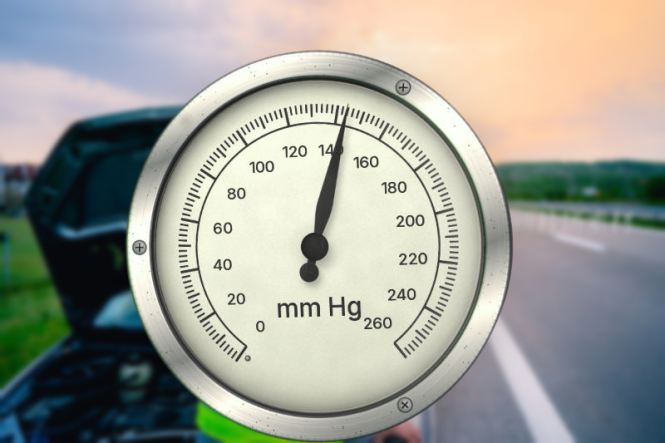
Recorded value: mmHg 144
